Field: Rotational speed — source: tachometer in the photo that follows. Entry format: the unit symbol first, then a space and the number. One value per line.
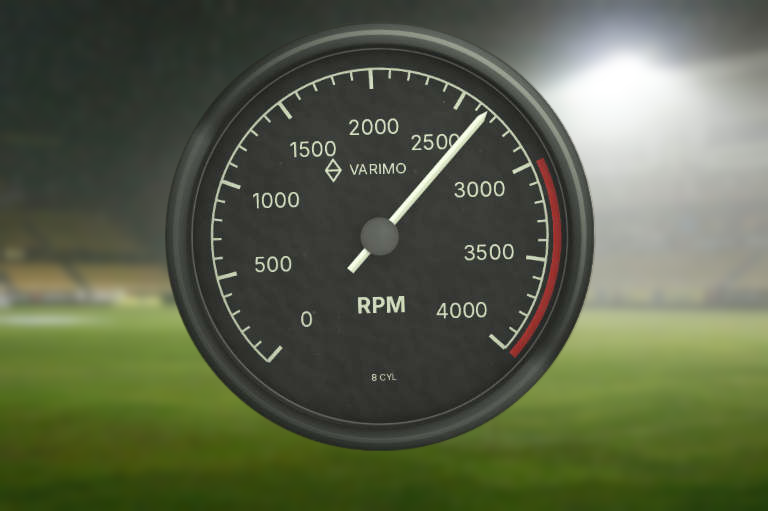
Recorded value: rpm 2650
